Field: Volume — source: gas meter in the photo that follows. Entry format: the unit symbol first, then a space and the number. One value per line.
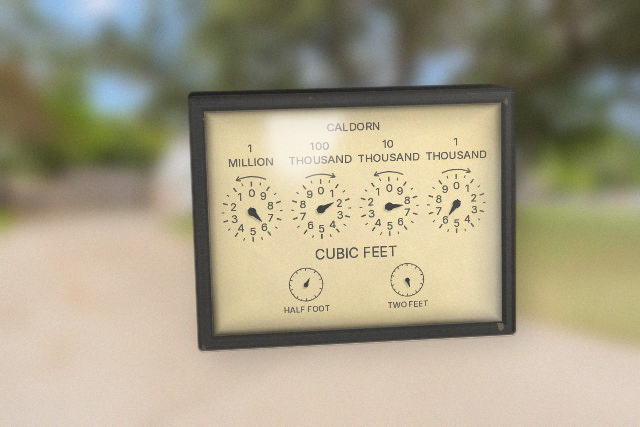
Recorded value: ft³ 617600
